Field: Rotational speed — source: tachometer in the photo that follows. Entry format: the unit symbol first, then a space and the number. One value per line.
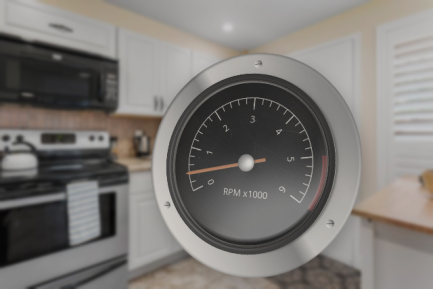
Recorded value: rpm 400
